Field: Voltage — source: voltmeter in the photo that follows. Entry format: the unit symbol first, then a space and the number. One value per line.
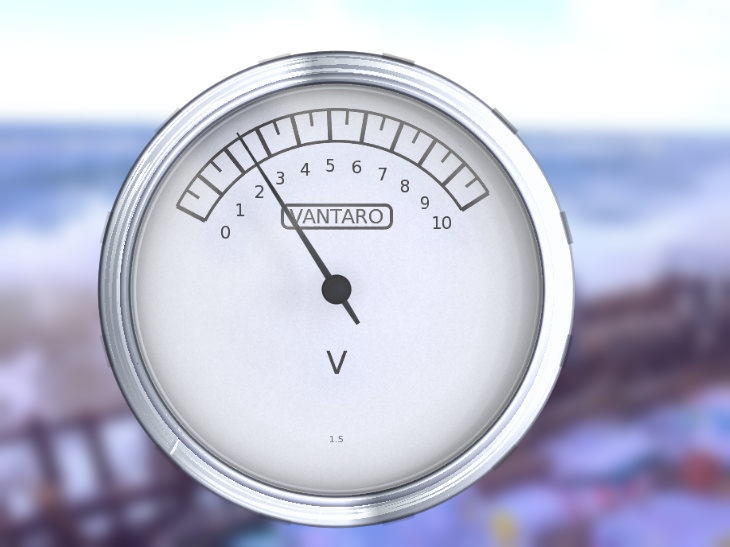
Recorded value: V 2.5
